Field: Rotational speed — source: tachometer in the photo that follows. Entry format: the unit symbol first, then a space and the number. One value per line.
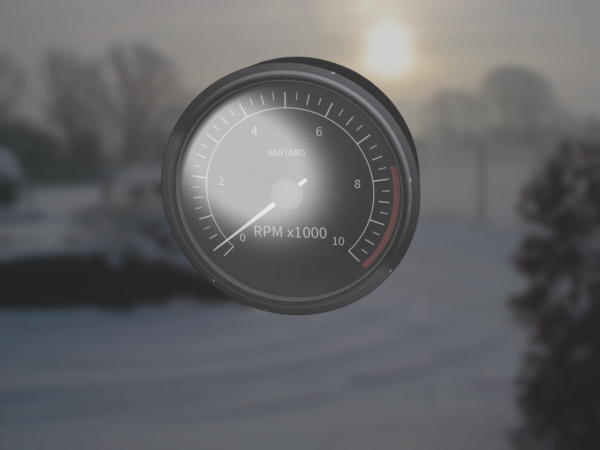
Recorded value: rpm 250
